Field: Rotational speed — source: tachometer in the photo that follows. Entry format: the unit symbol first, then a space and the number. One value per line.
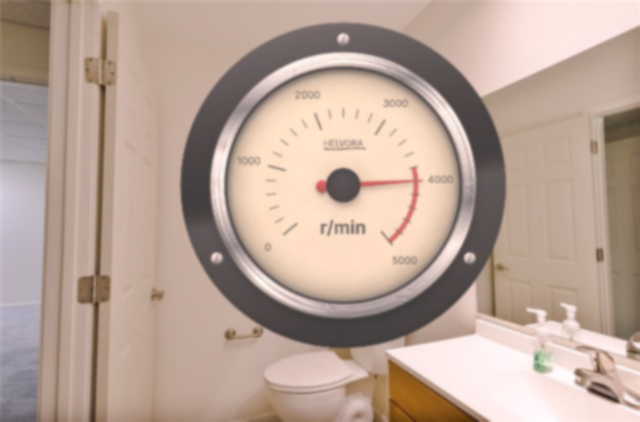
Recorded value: rpm 4000
